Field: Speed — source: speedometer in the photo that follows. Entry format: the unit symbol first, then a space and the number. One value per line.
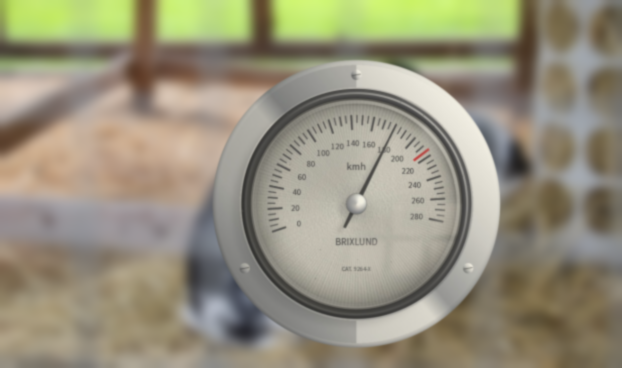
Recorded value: km/h 180
